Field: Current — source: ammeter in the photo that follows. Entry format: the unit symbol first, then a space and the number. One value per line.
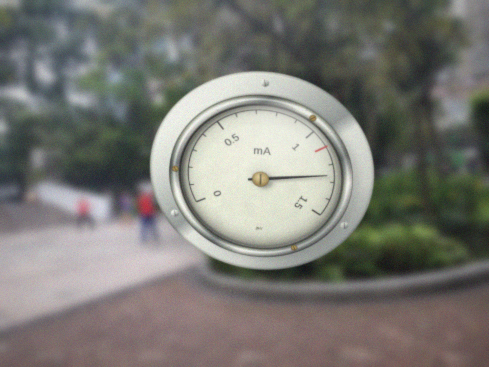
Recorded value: mA 1.25
